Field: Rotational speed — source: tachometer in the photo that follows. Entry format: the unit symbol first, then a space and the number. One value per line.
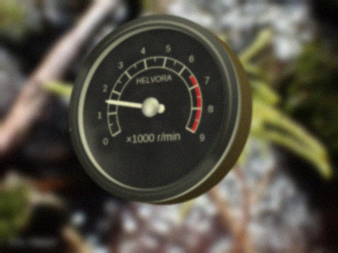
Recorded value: rpm 1500
